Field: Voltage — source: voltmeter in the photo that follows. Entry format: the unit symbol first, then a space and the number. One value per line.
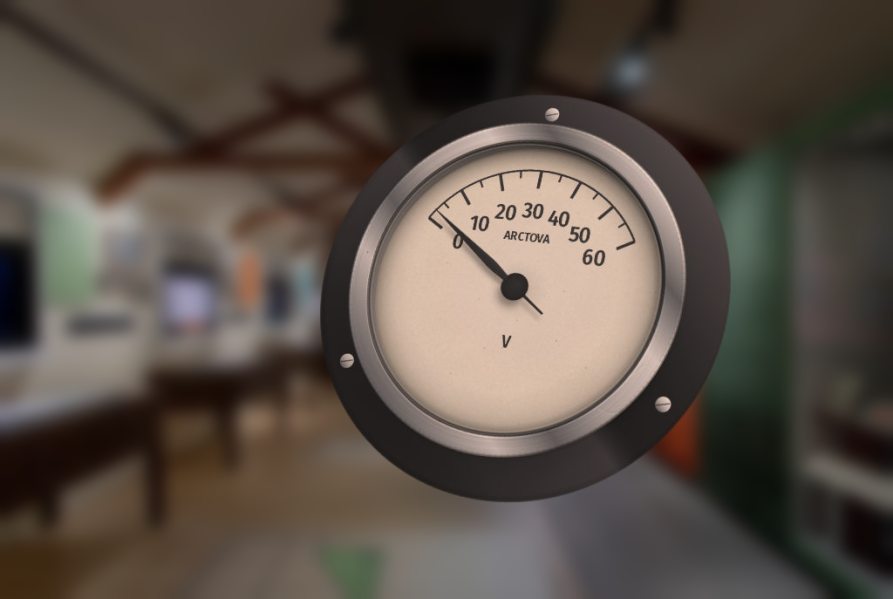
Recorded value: V 2.5
